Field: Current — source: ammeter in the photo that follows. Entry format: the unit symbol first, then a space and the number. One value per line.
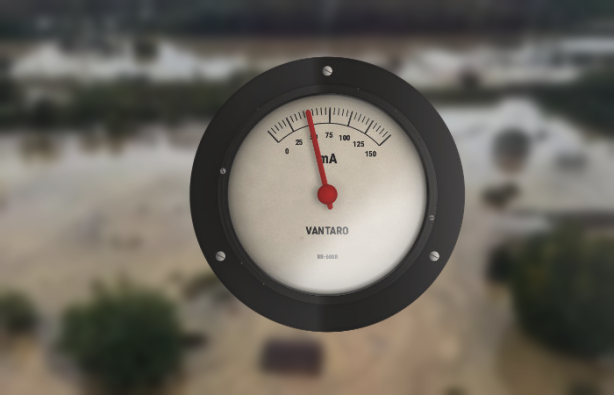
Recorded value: mA 50
